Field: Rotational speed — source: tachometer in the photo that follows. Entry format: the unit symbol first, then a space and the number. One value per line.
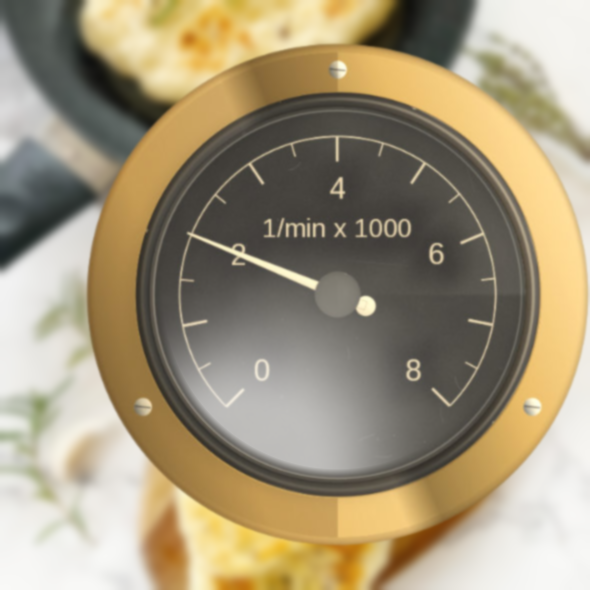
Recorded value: rpm 2000
